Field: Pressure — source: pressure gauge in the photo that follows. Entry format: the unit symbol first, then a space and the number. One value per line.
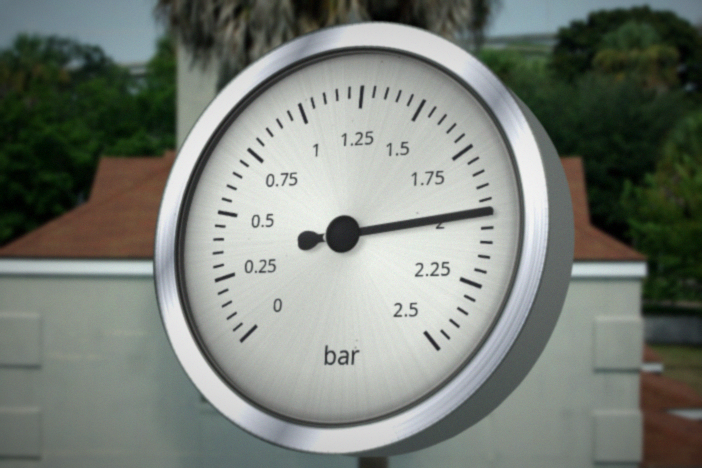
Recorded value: bar 2
